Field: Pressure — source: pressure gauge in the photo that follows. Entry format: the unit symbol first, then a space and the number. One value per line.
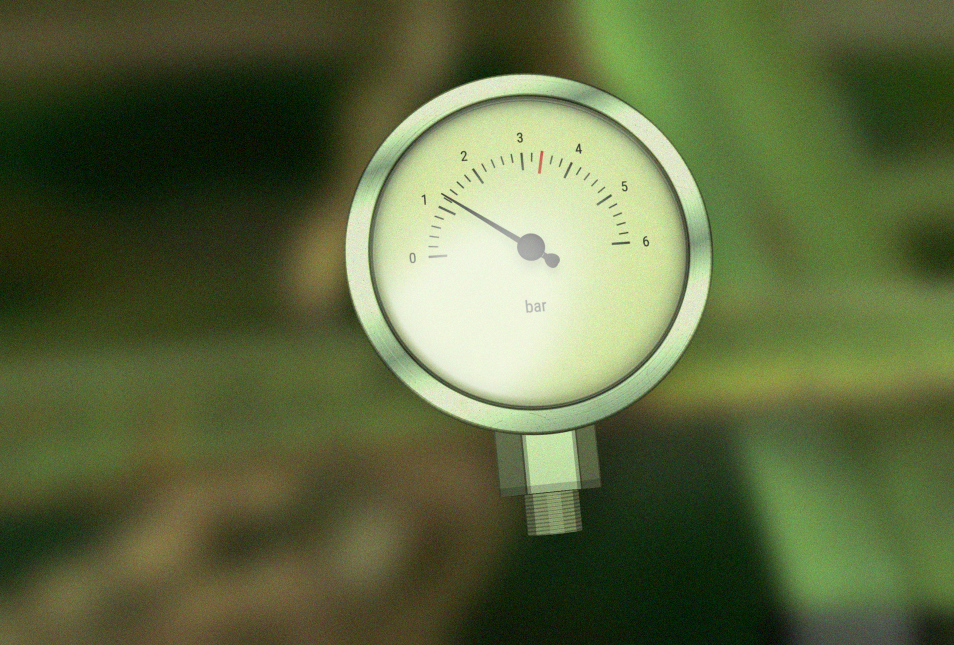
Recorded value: bar 1.2
